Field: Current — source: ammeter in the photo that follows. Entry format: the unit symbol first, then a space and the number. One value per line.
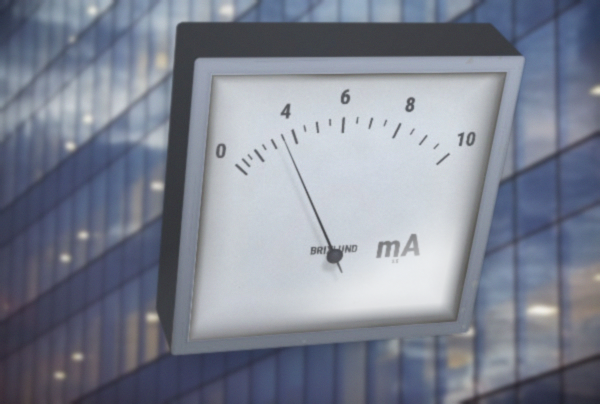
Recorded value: mA 3.5
